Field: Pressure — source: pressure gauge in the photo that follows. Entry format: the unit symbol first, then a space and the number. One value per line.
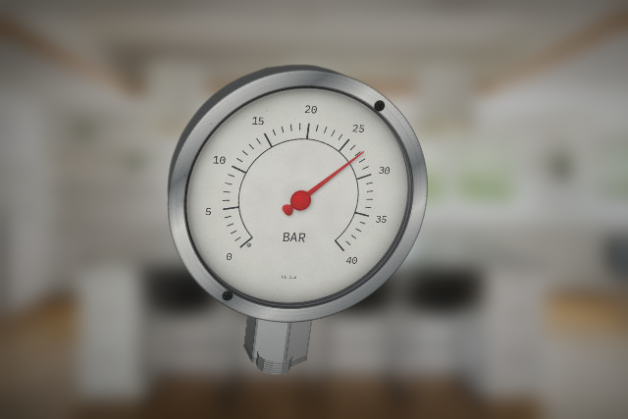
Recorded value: bar 27
